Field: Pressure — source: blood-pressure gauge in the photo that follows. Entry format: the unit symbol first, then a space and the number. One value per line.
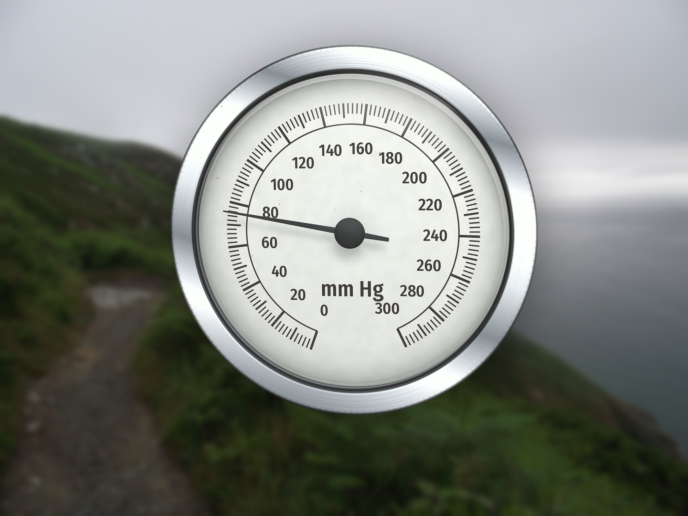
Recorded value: mmHg 76
